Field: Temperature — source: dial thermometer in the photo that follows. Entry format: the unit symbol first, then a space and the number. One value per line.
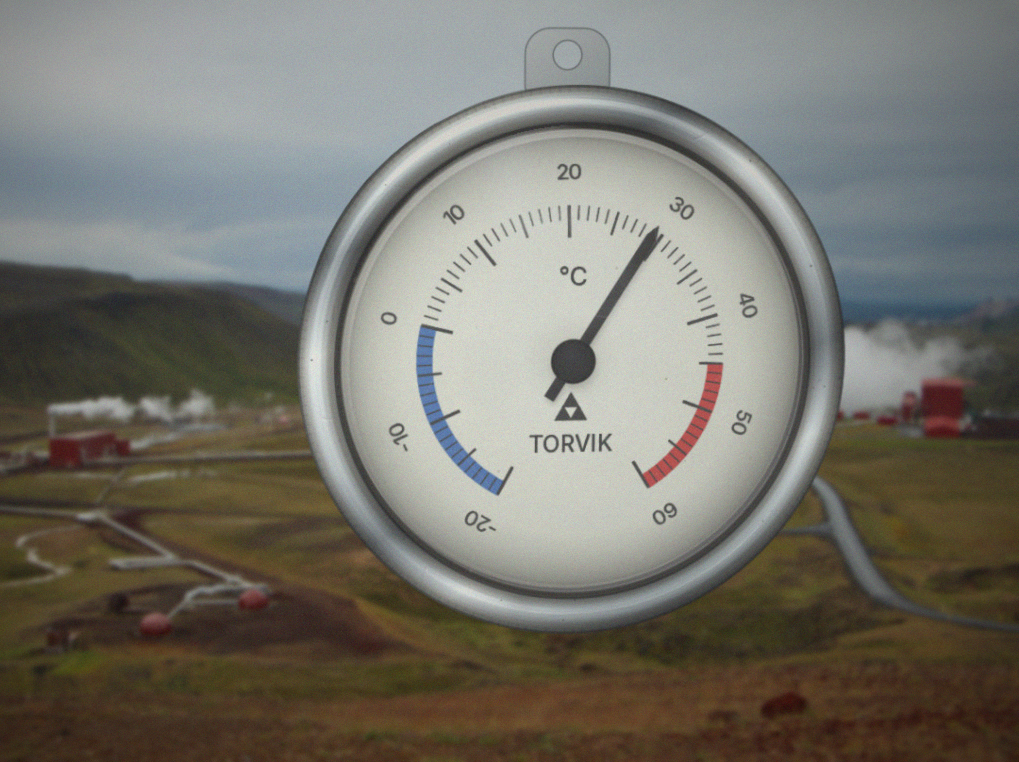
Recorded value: °C 29
